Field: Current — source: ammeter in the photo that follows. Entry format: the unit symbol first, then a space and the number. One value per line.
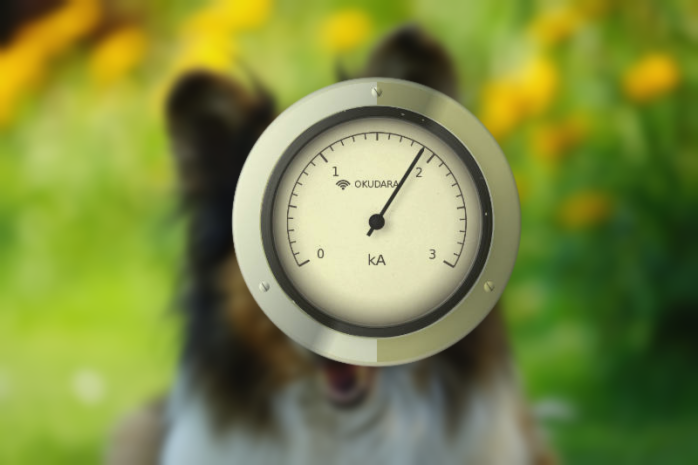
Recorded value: kA 1.9
